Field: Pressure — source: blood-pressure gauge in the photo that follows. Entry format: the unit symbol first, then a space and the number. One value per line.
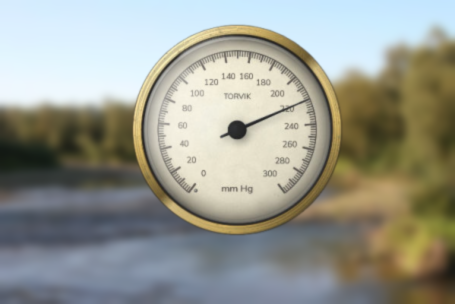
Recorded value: mmHg 220
